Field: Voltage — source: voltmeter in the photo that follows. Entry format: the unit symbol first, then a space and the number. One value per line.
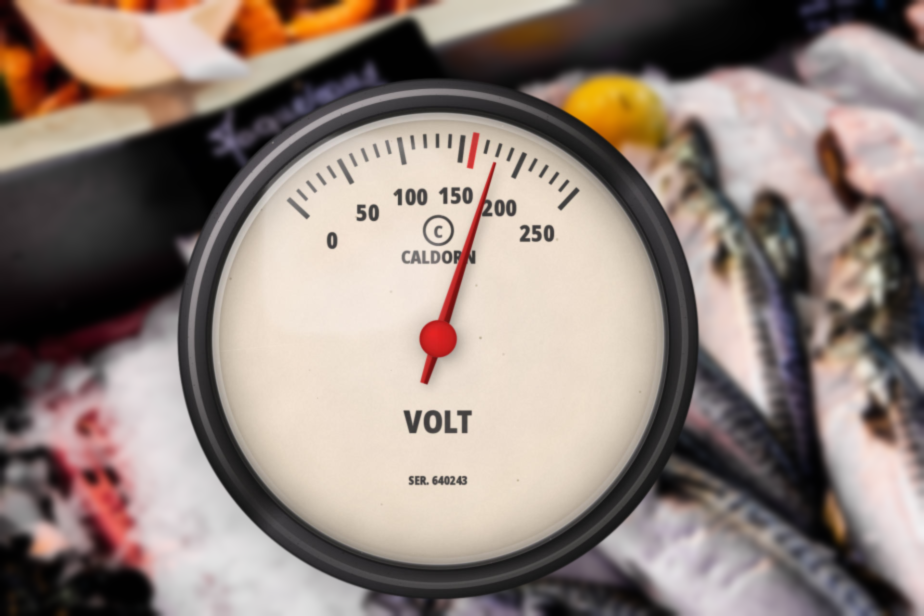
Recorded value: V 180
